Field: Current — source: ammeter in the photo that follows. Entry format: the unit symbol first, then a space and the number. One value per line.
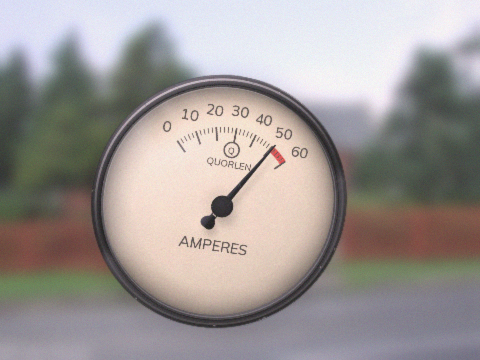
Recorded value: A 50
